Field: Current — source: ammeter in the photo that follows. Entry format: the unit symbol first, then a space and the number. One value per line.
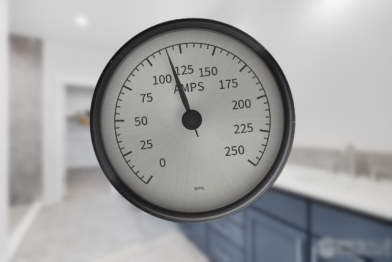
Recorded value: A 115
